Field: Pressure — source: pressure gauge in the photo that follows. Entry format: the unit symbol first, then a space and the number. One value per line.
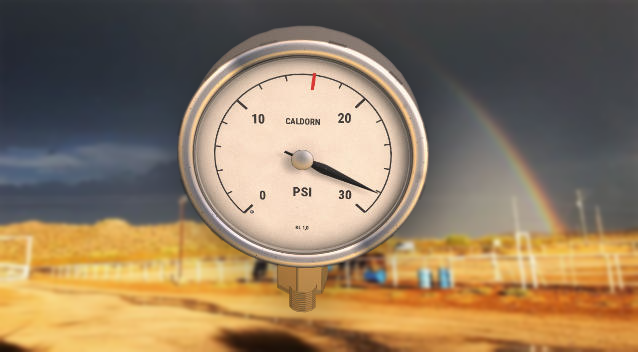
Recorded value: psi 28
